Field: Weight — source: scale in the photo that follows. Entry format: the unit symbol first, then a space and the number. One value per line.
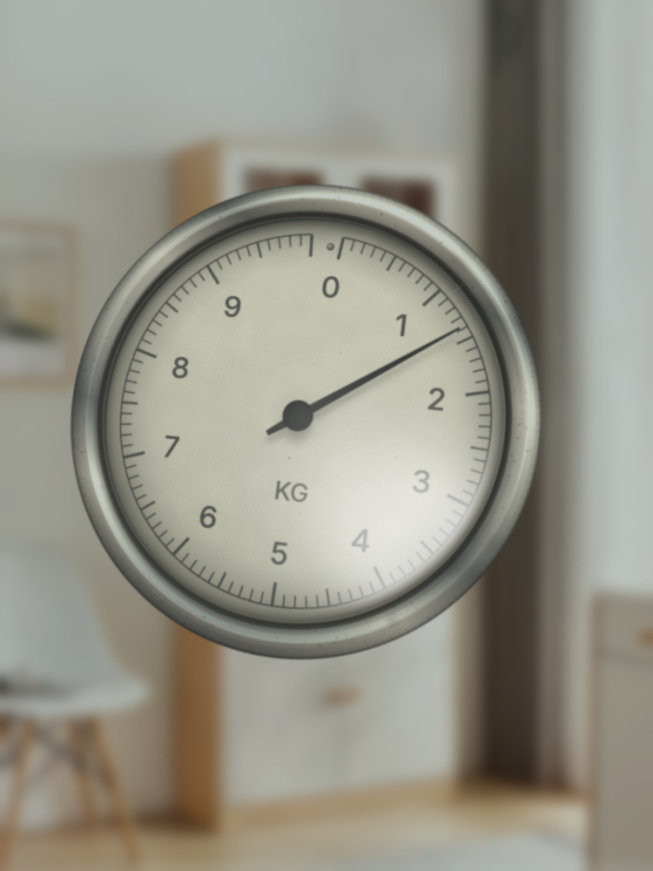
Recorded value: kg 1.4
